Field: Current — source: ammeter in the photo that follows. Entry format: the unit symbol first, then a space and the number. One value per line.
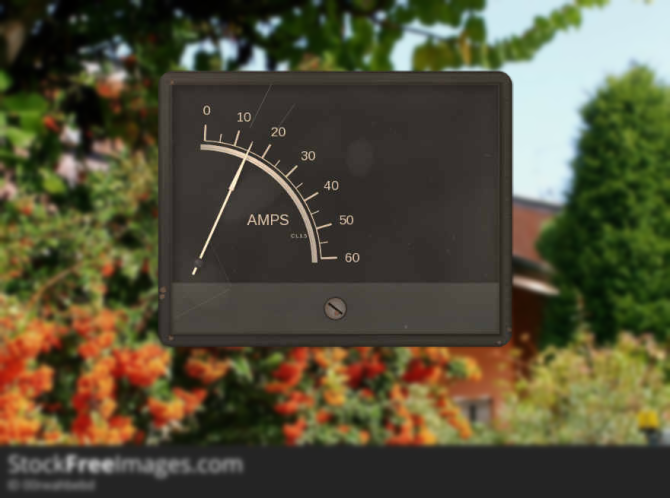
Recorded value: A 15
